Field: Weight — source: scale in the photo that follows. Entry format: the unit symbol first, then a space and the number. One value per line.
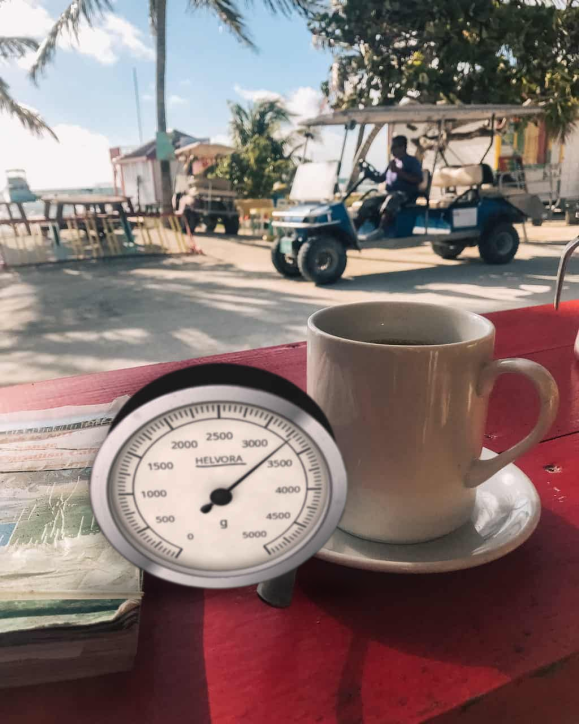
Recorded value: g 3250
